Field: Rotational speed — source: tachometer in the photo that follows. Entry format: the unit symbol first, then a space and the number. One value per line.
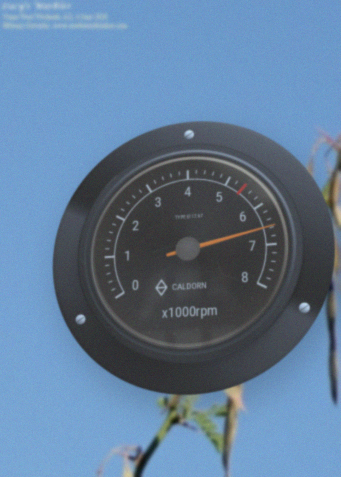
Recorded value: rpm 6600
